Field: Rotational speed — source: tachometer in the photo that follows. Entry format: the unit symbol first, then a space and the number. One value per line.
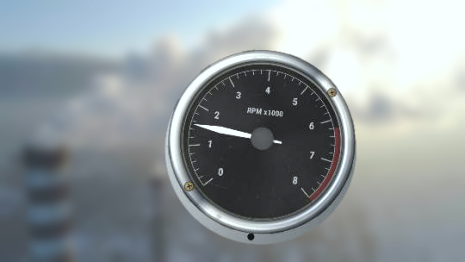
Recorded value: rpm 1500
